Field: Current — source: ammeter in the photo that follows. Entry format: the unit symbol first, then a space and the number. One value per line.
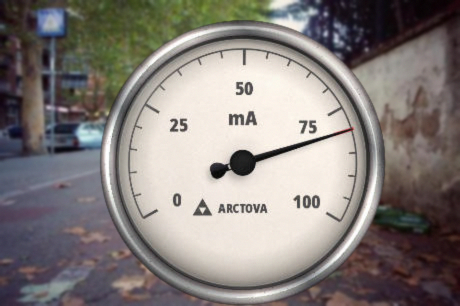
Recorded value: mA 80
